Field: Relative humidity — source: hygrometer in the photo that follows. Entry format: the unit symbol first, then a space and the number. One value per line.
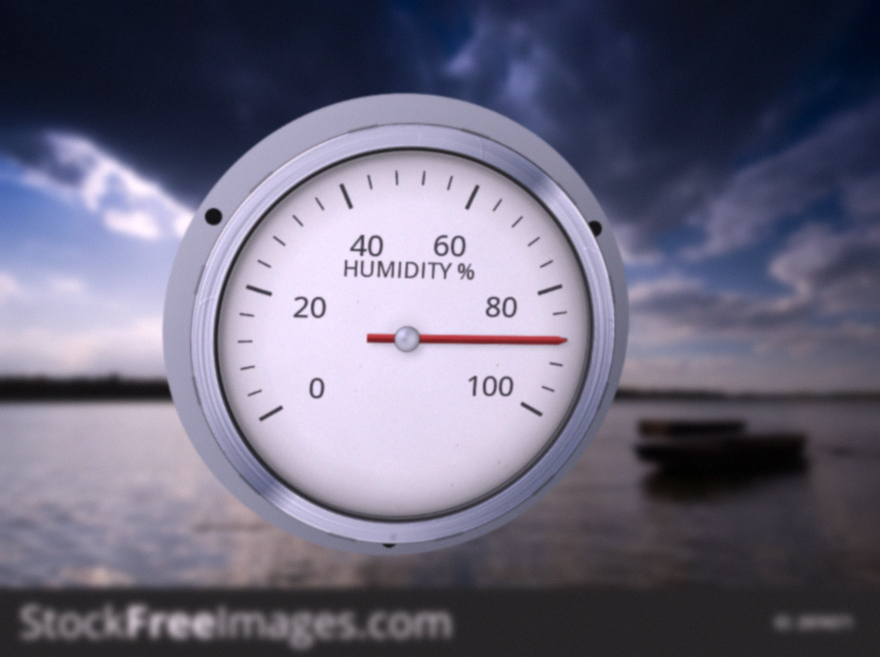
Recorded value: % 88
